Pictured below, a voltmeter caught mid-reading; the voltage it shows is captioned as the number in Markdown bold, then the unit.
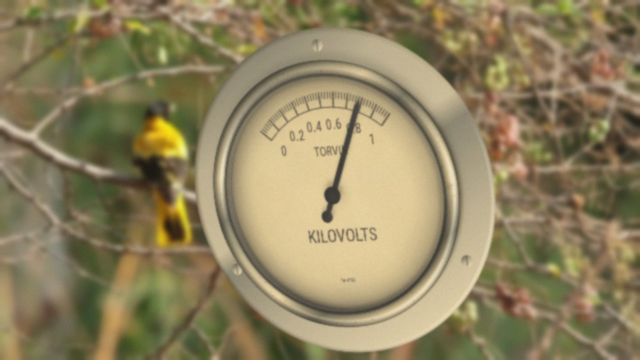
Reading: **0.8** kV
